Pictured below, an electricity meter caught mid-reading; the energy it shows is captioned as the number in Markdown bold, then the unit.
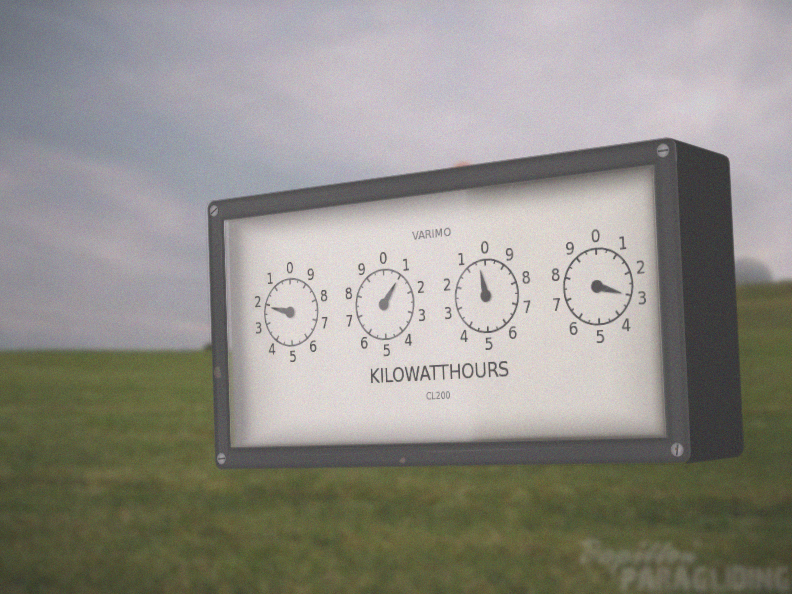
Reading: **2103** kWh
